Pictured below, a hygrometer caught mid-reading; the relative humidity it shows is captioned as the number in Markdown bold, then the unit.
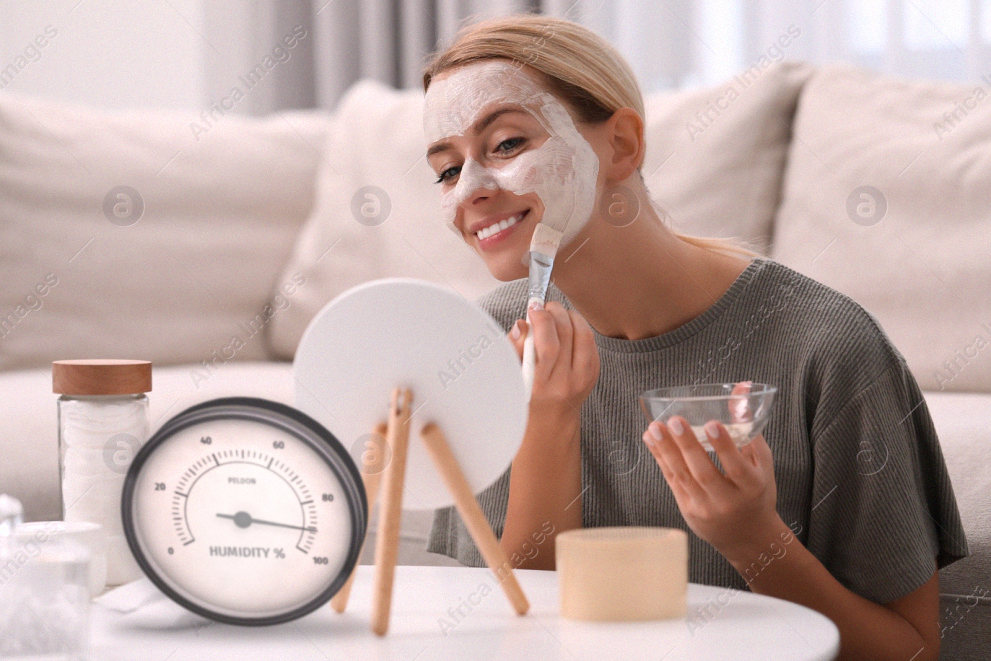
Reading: **90** %
